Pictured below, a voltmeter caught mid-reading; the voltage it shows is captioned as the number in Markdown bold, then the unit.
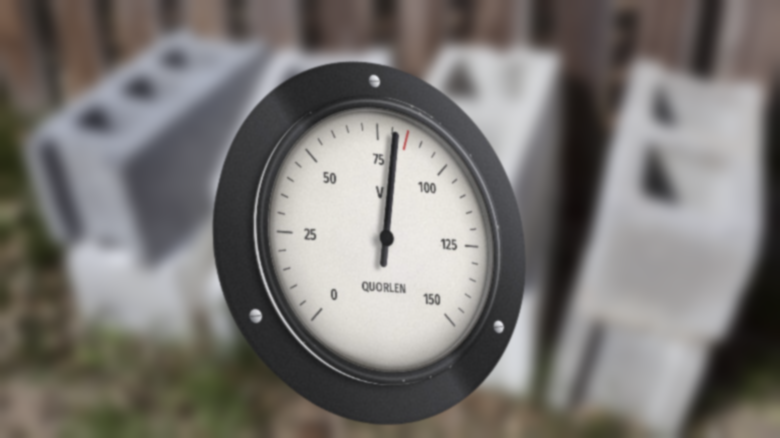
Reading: **80** V
